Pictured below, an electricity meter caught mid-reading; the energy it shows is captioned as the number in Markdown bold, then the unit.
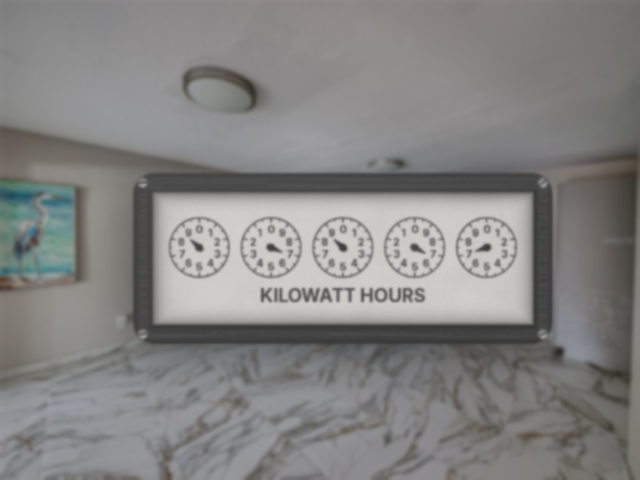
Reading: **86867** kWh
